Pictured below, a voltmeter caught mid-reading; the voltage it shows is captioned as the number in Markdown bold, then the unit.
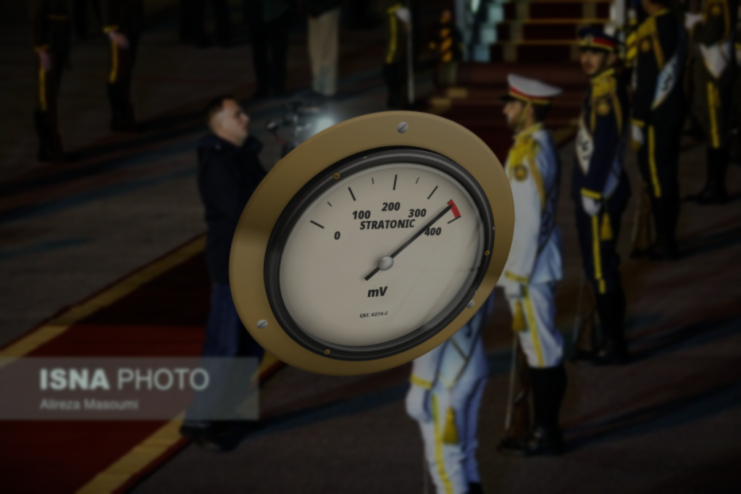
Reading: **350** mV
